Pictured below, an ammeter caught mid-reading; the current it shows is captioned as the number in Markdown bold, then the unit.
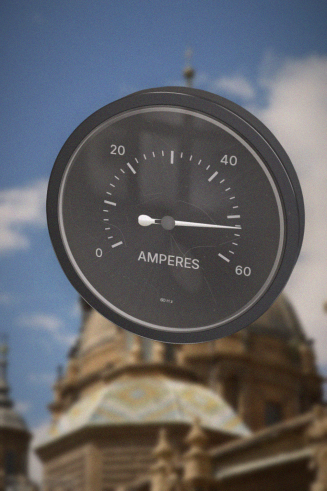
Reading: **52** A
